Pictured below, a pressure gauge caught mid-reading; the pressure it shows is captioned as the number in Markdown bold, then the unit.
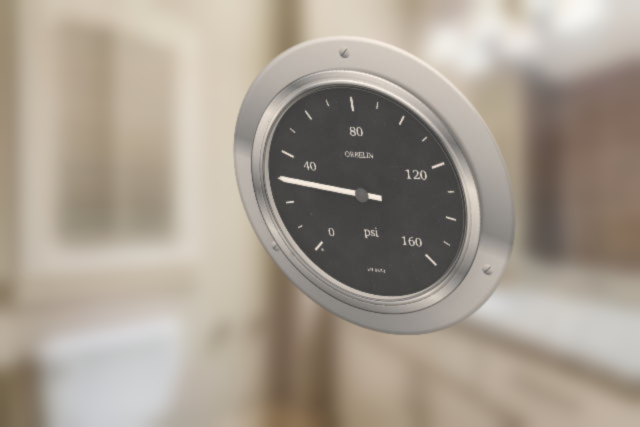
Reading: **30** psi
